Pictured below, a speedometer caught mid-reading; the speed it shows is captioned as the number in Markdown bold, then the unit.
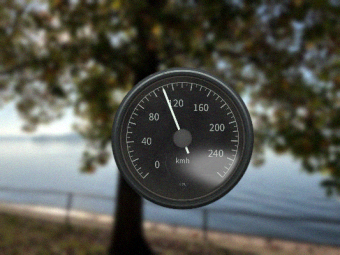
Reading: **110** km/h
